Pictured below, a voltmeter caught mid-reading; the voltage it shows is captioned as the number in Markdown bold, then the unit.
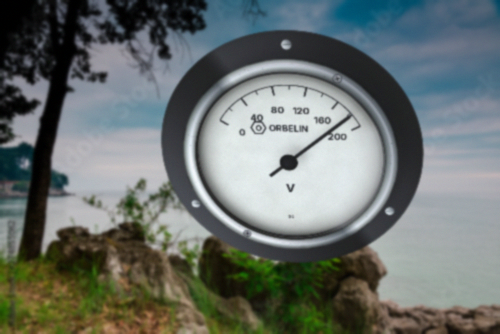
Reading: **180** V
